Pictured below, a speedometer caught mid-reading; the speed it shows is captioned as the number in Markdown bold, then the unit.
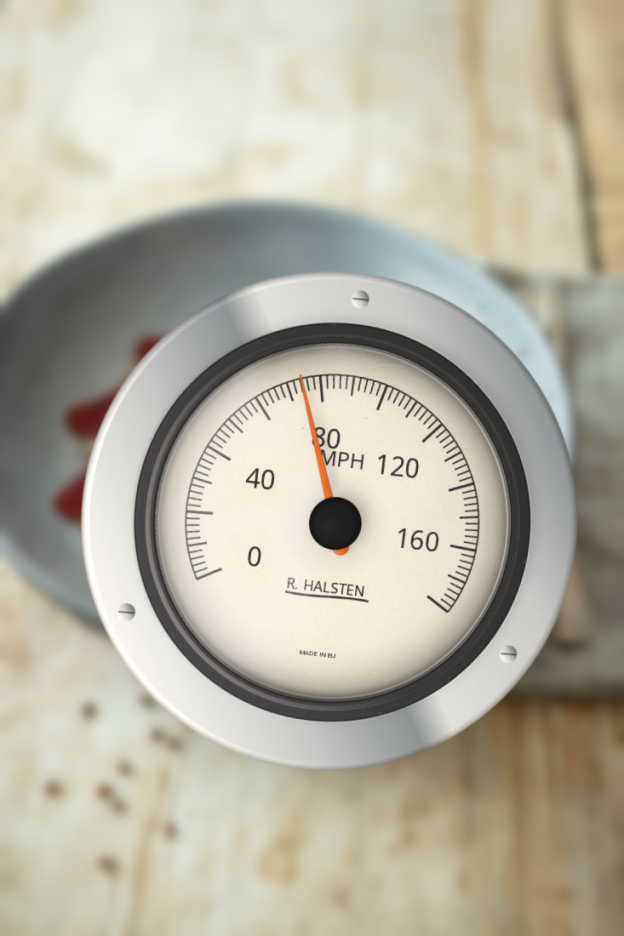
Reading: **74** mph
